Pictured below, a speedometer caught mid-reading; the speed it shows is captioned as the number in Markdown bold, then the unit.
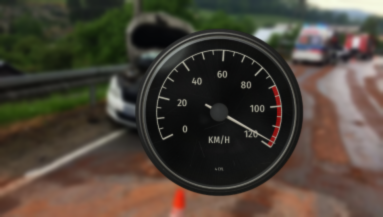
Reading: **117.5** km/h
